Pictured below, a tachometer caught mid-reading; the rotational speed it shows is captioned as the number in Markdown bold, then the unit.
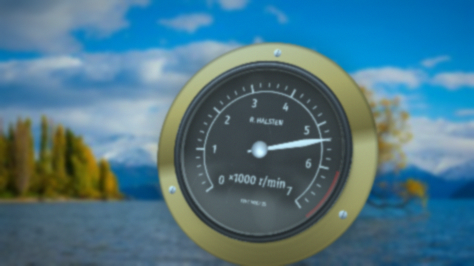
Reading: **5400** rpm
